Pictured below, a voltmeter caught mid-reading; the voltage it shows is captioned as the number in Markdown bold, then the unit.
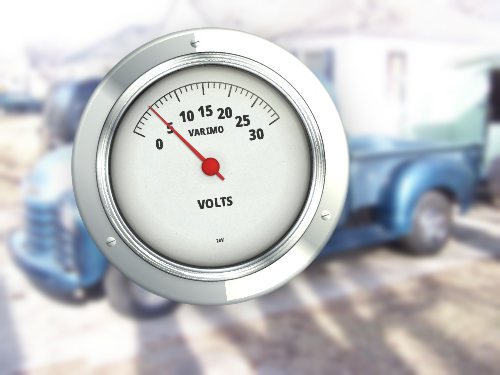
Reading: **5** V
